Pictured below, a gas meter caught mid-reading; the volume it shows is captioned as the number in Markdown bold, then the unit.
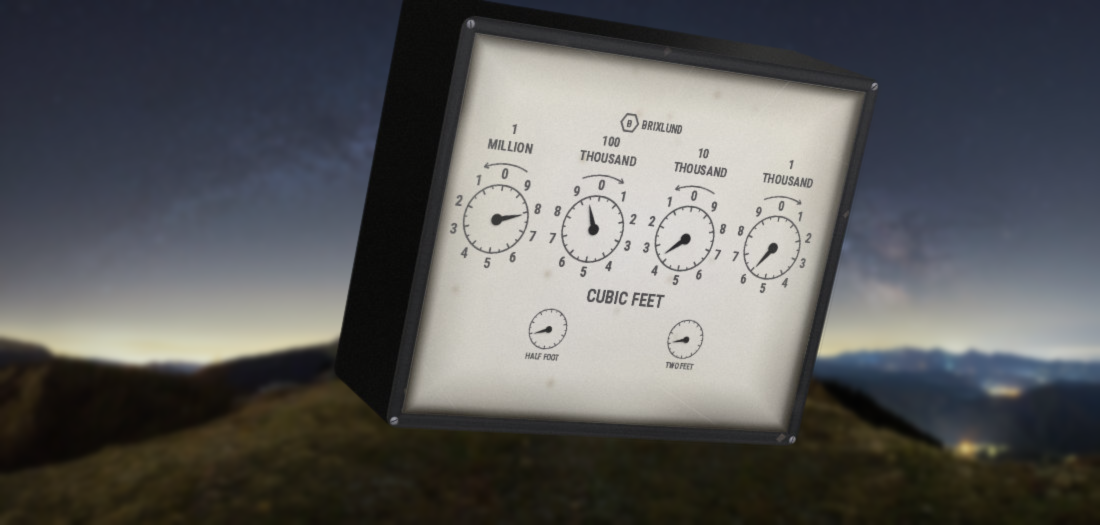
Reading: **793600** ft³
